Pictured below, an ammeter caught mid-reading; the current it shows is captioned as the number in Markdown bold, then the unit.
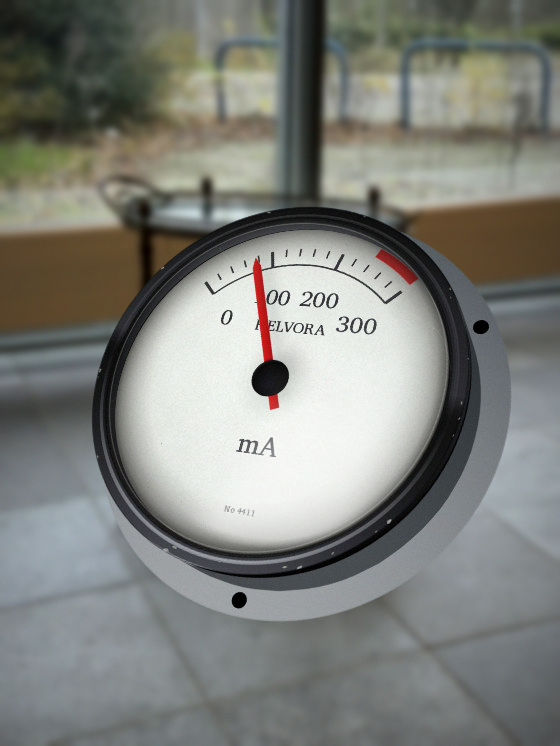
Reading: **80** mA
